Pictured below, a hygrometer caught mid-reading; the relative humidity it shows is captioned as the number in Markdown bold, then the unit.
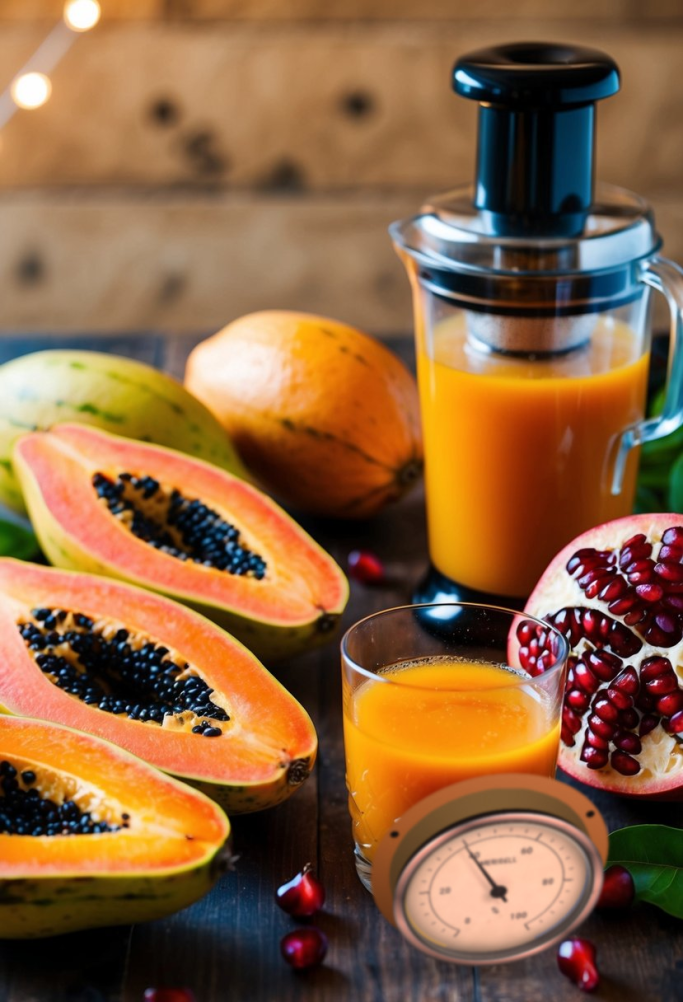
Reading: **40** %
